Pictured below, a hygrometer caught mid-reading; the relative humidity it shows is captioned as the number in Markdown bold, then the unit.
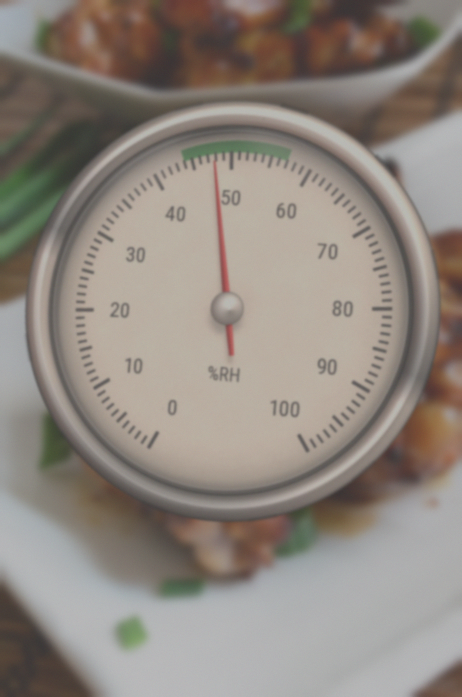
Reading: **48** %
